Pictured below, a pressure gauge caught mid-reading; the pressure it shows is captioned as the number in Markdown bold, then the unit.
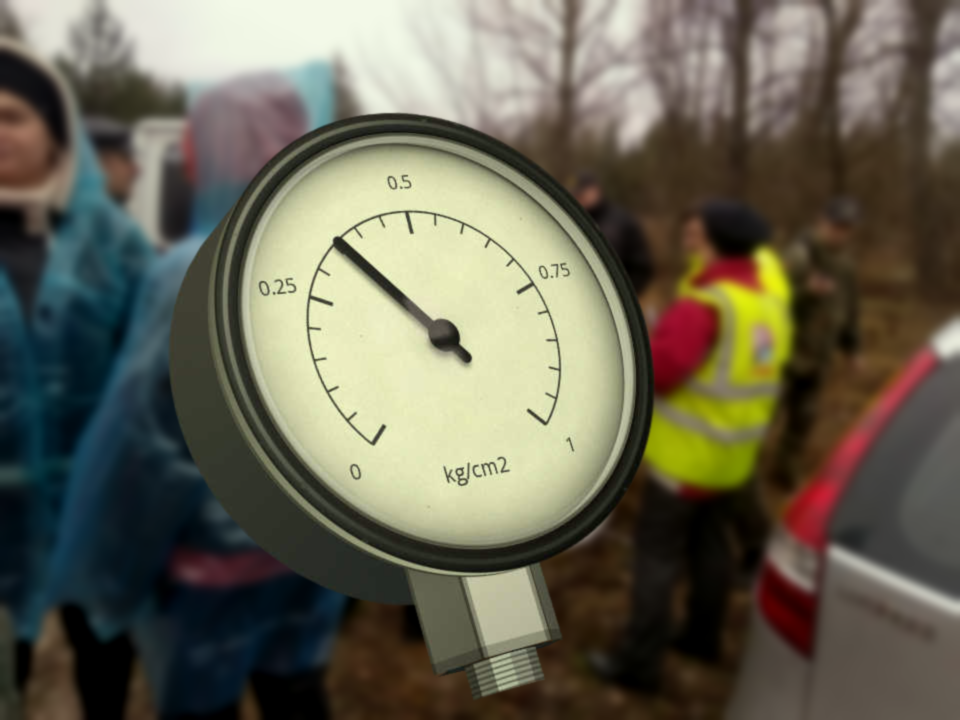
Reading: **0.35** kg/cm²
